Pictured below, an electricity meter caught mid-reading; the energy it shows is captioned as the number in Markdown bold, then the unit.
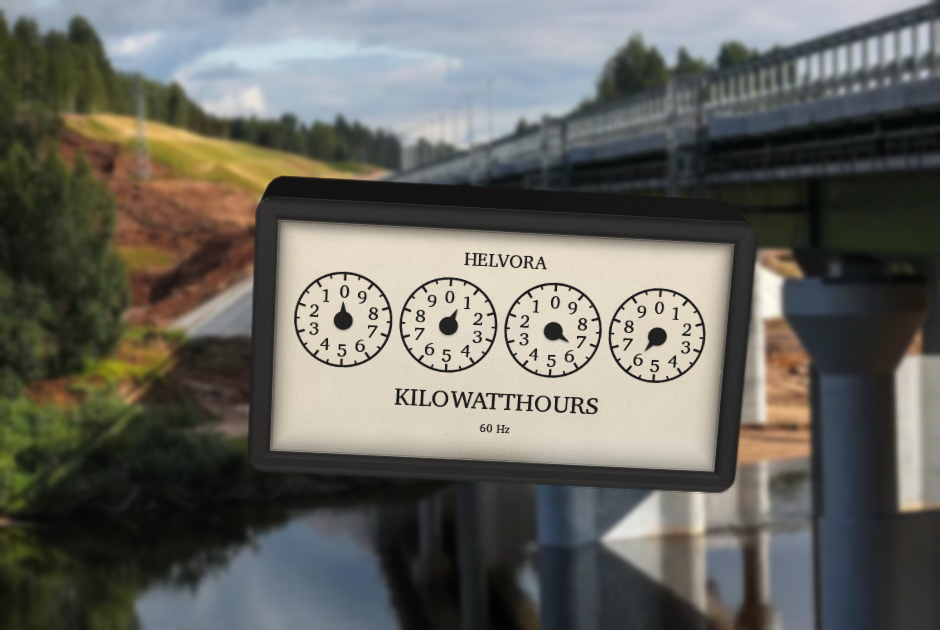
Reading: **66** kWh
